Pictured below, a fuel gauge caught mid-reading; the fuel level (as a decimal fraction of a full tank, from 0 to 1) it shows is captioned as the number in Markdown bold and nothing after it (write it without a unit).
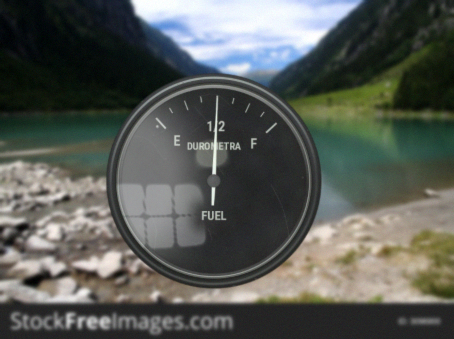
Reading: **0.5**
